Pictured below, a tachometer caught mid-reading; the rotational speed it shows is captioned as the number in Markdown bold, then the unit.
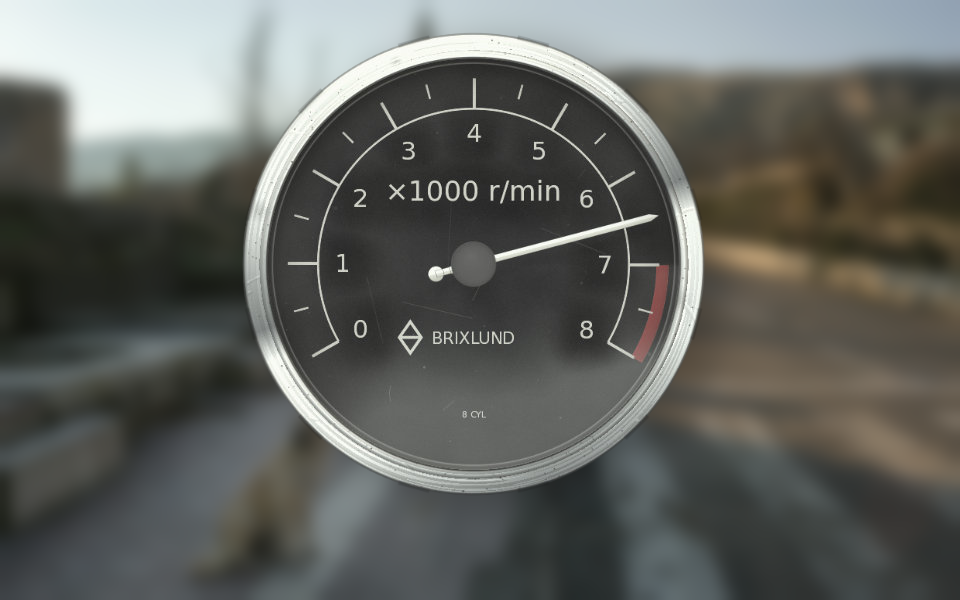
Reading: **6500** rpm
